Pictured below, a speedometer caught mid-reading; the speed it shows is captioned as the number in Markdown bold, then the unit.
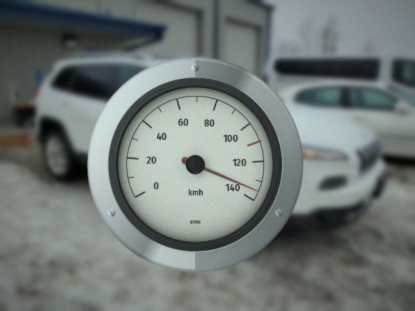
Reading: **135** km/h
